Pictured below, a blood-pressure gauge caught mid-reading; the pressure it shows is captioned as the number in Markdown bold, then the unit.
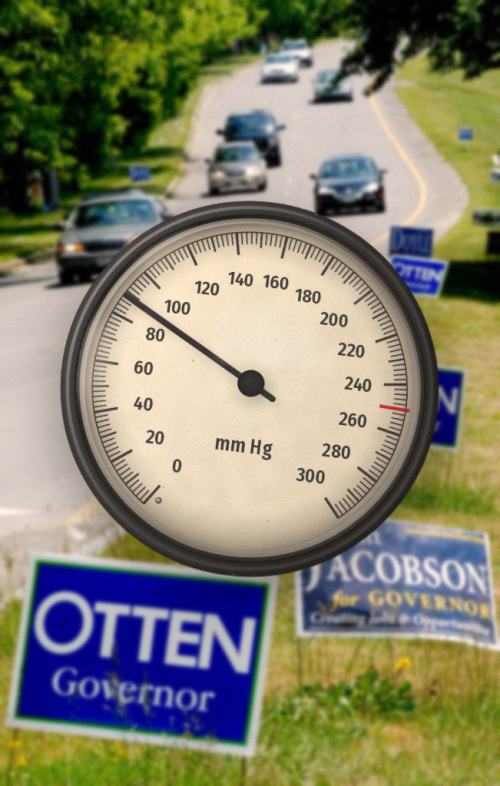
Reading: **88** mmHg
